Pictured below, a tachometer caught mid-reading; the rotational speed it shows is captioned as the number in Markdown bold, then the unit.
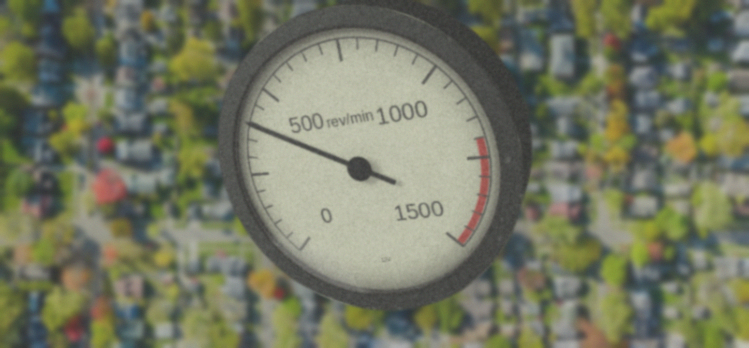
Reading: **400** rpm
